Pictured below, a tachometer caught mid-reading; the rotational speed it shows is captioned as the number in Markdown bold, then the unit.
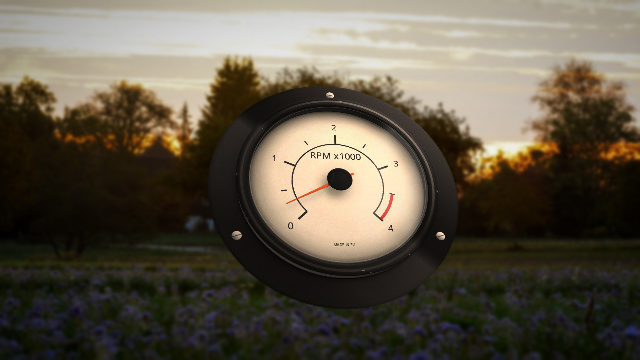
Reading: **250** rpm
